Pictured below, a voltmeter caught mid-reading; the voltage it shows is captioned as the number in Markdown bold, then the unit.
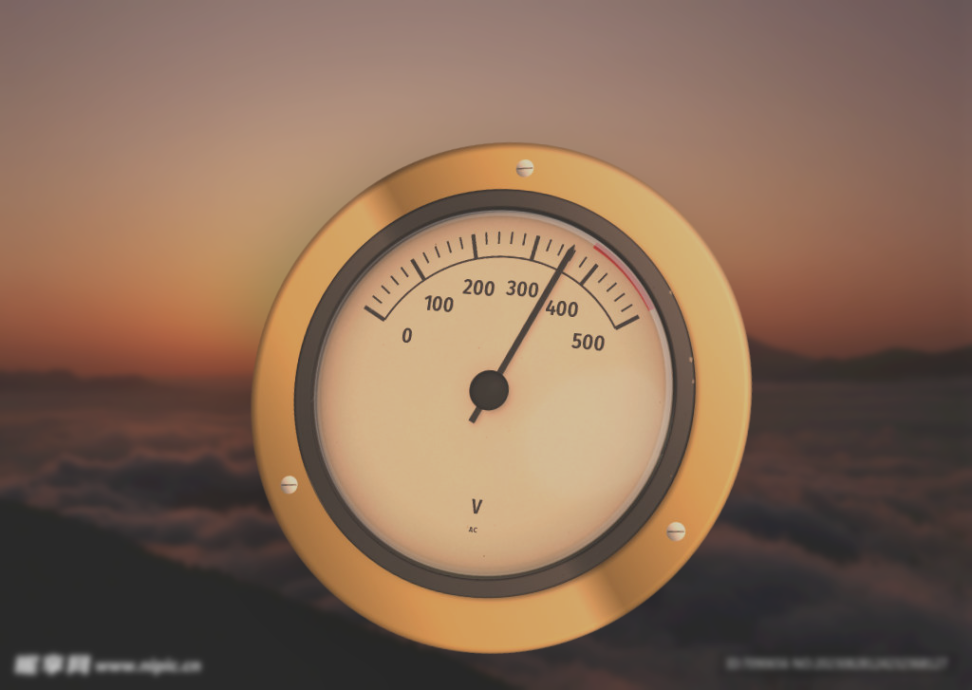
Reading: **360** V
